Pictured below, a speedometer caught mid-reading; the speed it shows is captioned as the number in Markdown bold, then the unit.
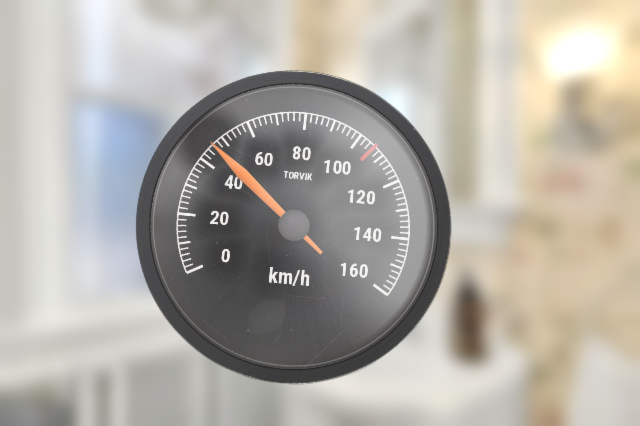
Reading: **46** km/h
